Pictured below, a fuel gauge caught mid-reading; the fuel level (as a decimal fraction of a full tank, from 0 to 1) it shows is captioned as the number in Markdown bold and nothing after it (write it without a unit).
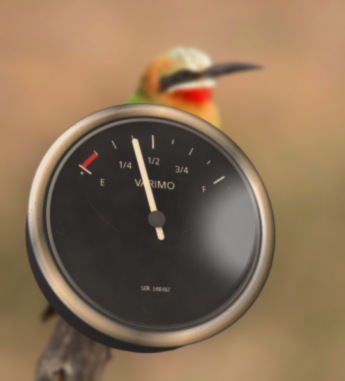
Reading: **0.375**
